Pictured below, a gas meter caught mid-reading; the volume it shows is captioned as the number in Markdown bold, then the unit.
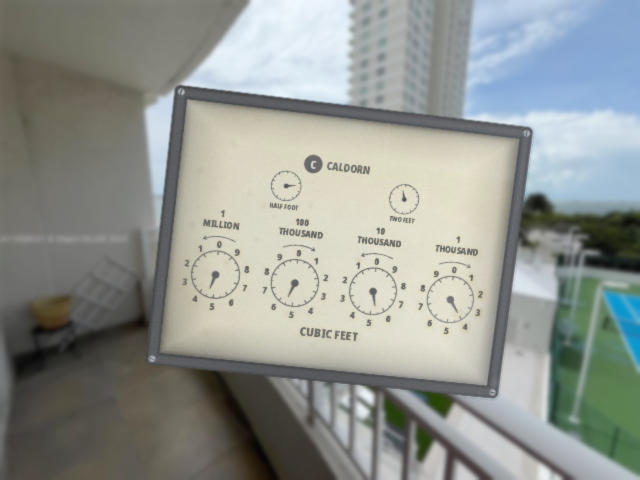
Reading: **455400** ft³
